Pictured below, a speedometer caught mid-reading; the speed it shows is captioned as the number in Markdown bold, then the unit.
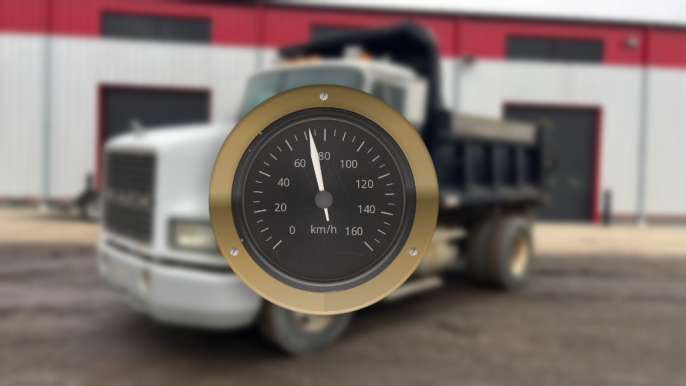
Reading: **72.5** km/h
